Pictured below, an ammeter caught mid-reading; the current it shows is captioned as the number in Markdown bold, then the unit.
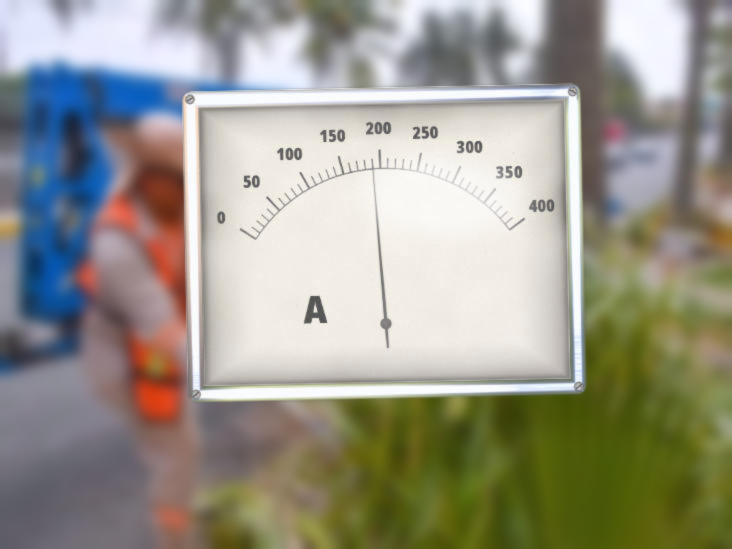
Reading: **190** A
